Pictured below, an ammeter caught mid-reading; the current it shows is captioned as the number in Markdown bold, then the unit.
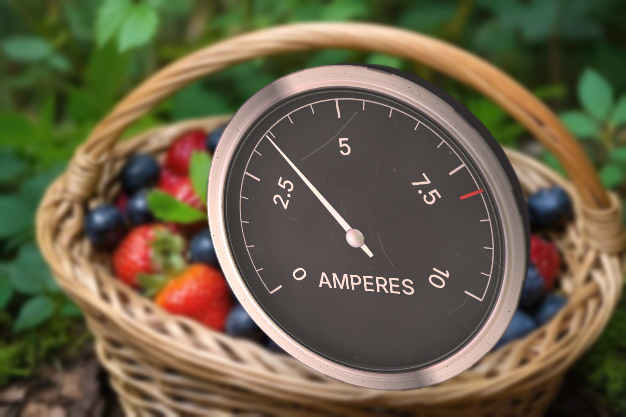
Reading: **3.5** A
